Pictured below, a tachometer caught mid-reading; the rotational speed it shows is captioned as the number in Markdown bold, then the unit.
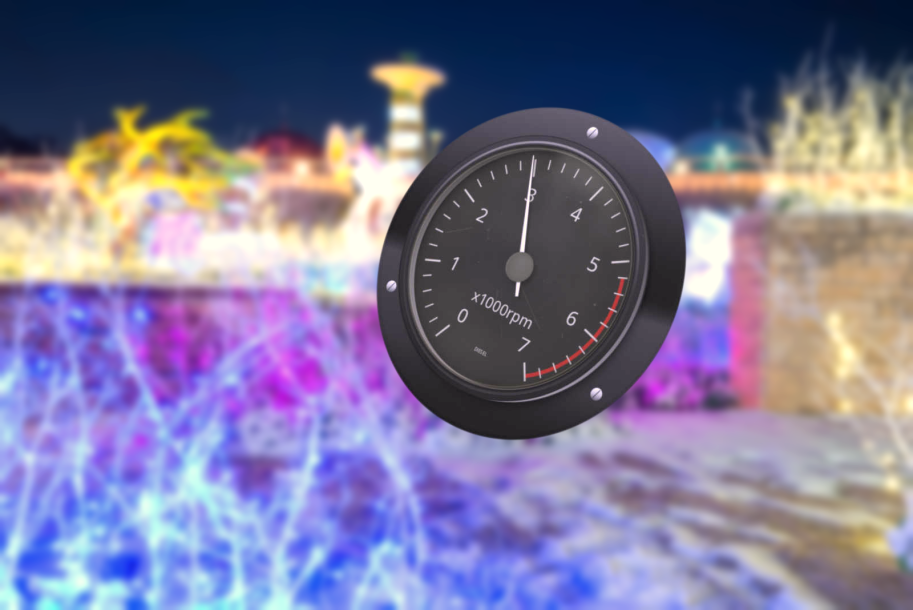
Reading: **3000** rpm
